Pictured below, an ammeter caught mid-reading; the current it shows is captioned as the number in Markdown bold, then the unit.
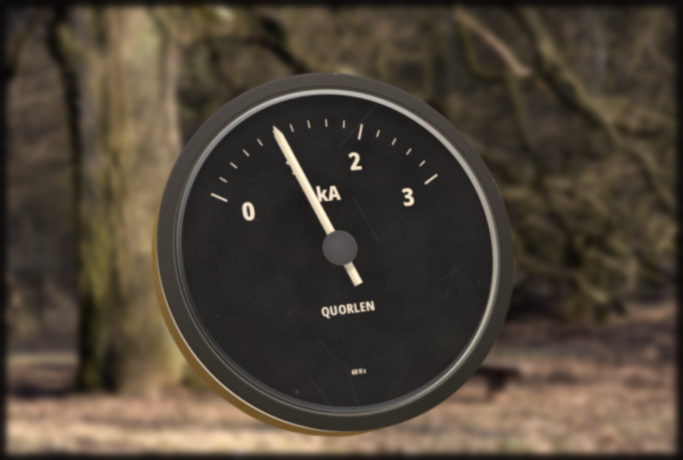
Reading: **1** kA
